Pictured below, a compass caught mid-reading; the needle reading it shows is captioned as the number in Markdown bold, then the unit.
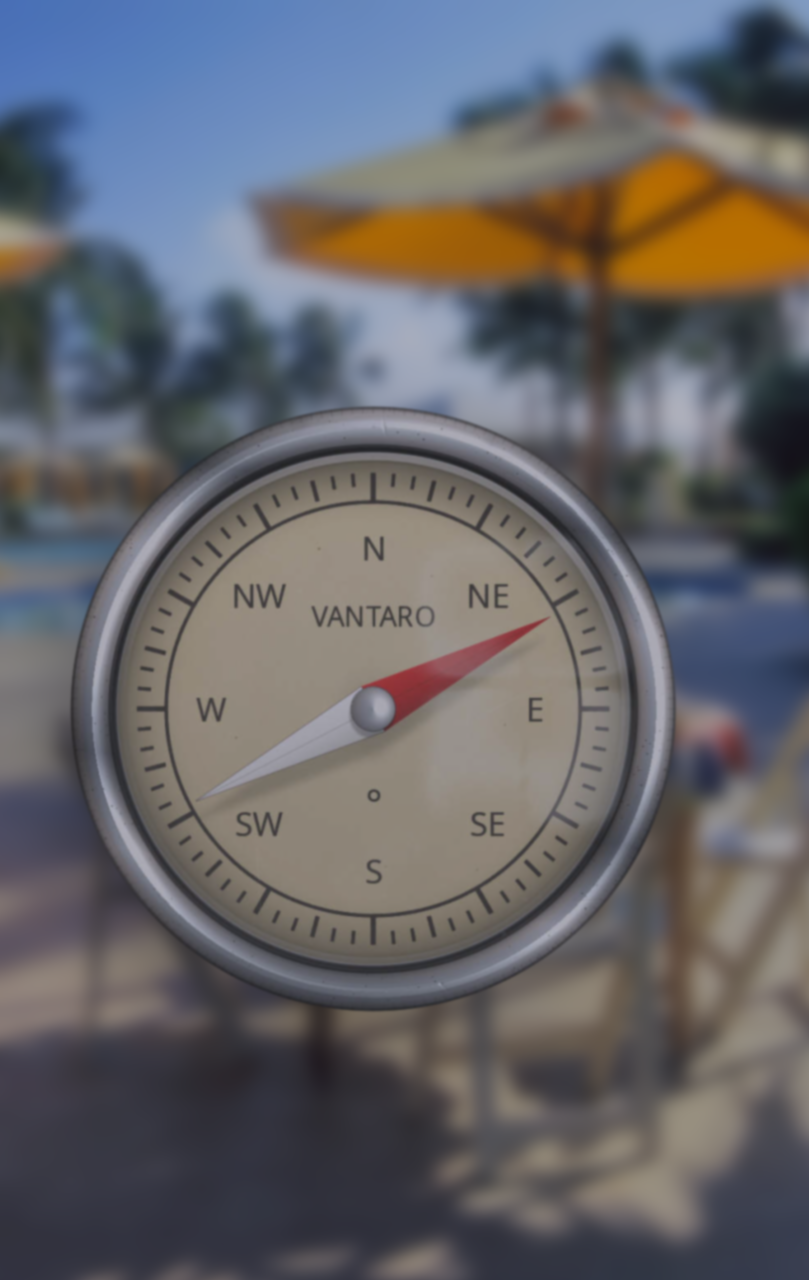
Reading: **62.5** °
